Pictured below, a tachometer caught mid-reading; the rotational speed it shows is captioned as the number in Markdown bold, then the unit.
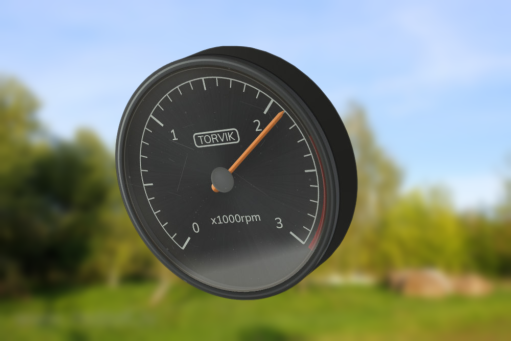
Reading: **2100** rpm
